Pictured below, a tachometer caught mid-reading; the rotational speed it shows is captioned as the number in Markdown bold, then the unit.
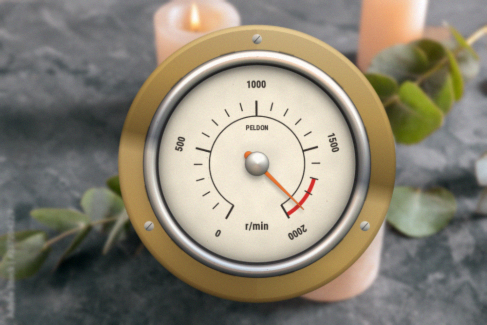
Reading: **1900** rpm
